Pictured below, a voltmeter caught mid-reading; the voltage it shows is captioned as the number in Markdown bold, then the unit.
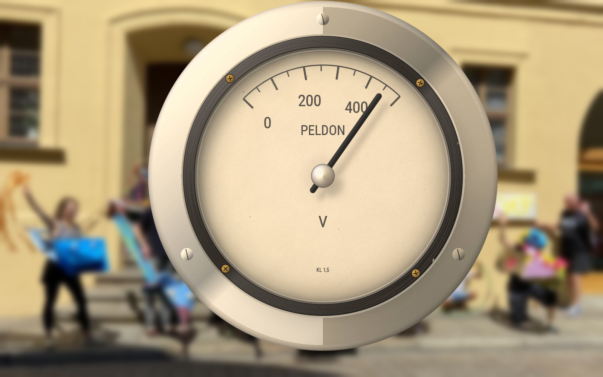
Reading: **450** V
